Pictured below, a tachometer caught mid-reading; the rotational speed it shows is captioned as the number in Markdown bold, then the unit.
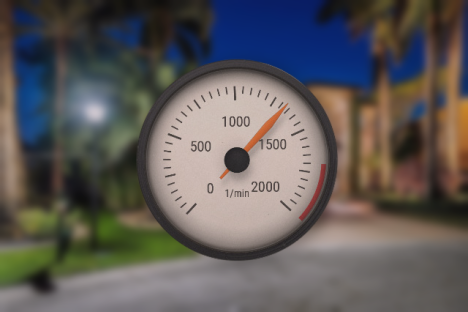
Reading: **1325** rpm
